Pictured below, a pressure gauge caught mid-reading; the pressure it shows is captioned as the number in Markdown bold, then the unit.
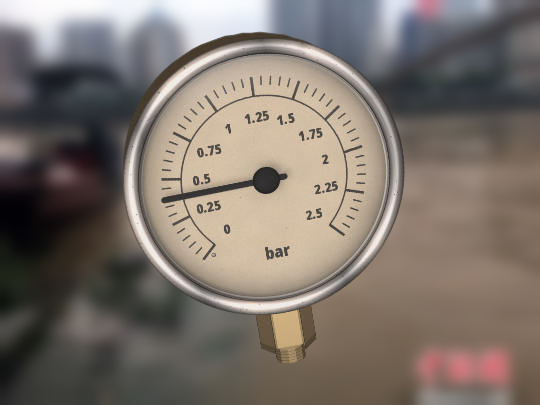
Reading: **0.4** bar
